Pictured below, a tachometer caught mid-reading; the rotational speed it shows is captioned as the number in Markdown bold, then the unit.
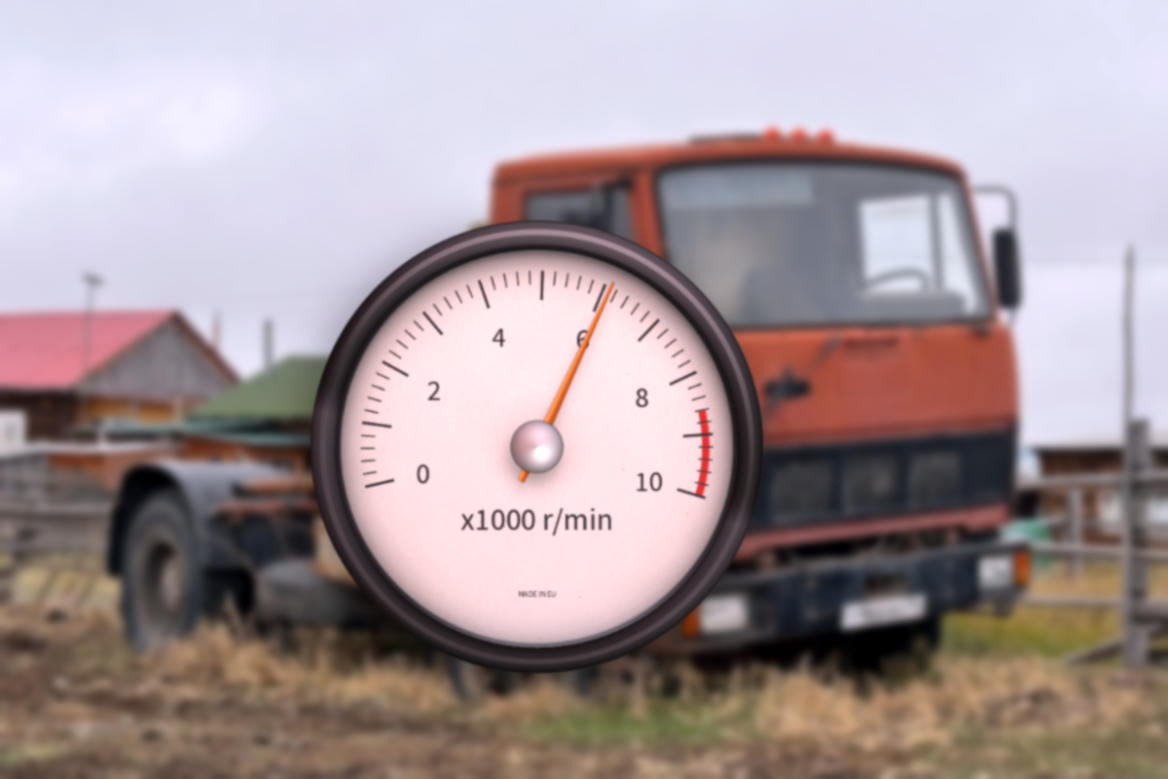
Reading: **6100** rpm
